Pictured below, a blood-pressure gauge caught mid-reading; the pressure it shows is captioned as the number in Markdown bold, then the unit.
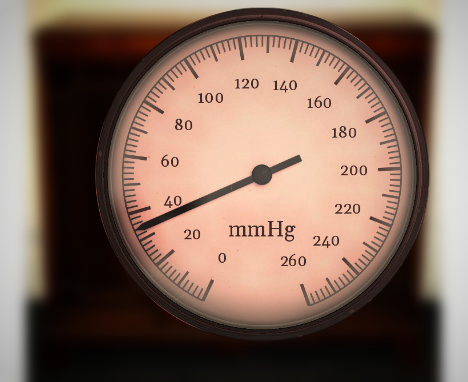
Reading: **34** mmHg
